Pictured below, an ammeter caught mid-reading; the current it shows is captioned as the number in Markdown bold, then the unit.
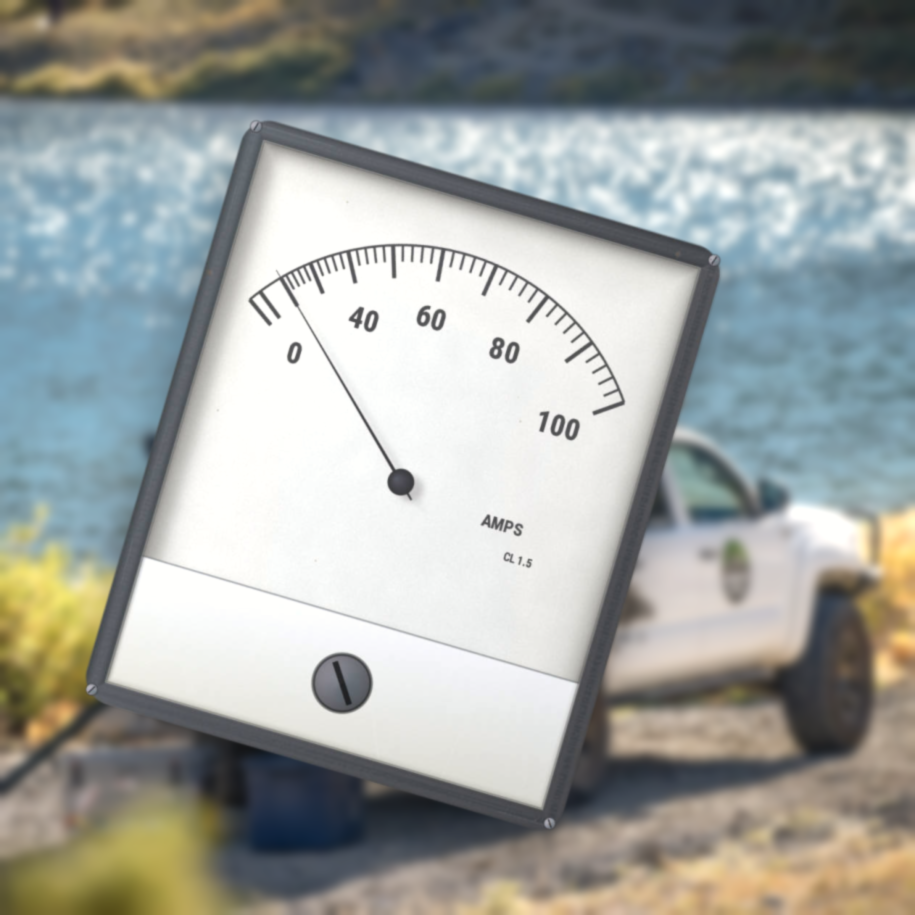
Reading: **20** A
